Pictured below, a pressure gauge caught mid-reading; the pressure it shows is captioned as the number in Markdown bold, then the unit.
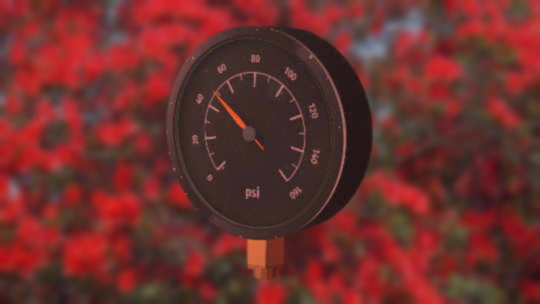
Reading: **50** psi
